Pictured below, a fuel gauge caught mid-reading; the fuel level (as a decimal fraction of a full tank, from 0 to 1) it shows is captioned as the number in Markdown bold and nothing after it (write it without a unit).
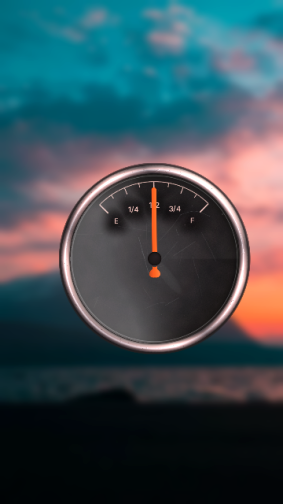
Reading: **0.5**
